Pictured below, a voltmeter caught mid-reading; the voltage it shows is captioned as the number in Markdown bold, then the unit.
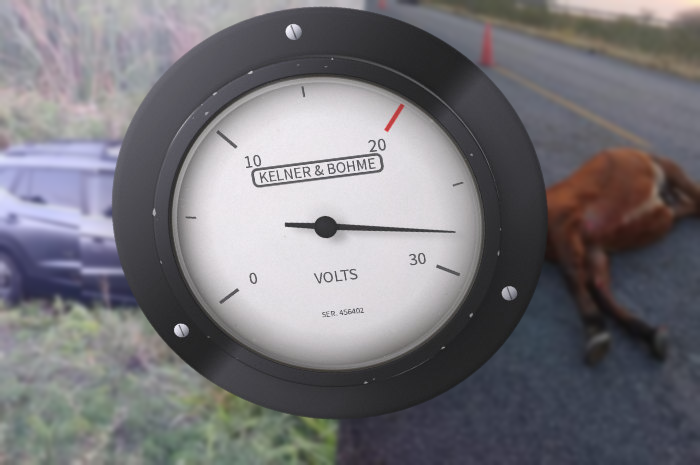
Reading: **27.5** V
